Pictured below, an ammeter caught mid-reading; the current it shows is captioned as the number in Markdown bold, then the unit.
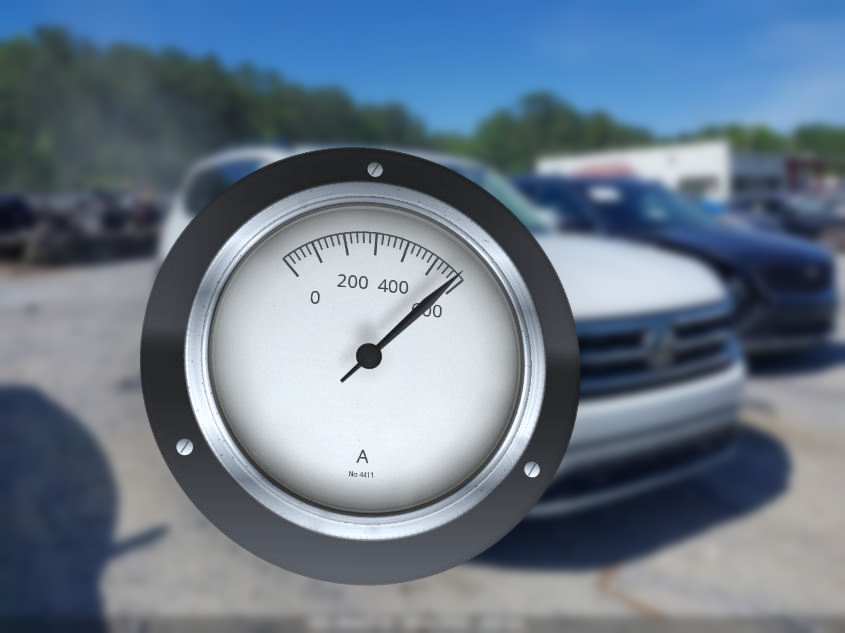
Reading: **580** A
